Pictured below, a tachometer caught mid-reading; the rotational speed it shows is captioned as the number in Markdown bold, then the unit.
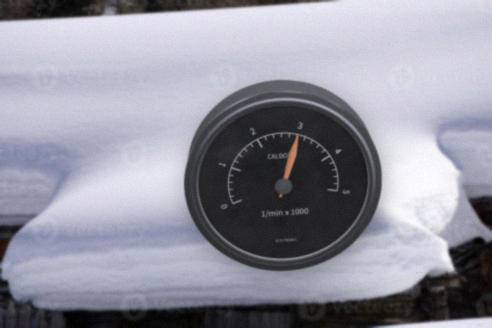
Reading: **3000** rpm
